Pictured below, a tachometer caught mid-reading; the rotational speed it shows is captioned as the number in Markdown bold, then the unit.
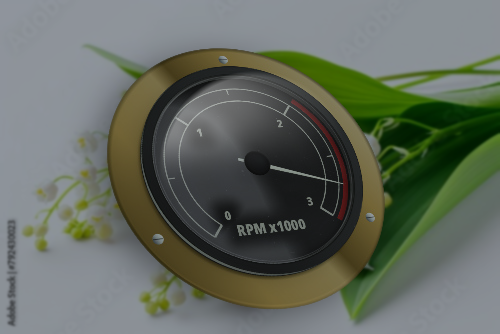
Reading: **2750** rpm
